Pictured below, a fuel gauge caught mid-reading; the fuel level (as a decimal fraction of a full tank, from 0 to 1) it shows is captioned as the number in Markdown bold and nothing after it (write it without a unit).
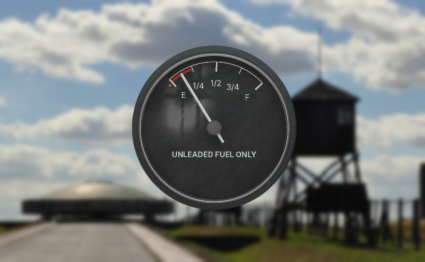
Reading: **0.125**
